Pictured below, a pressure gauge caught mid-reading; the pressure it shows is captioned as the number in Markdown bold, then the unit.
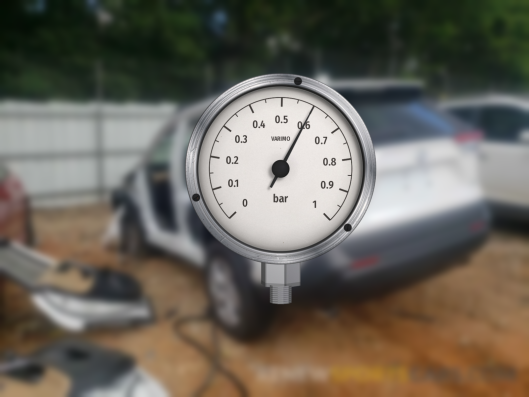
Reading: **0.6** bar
